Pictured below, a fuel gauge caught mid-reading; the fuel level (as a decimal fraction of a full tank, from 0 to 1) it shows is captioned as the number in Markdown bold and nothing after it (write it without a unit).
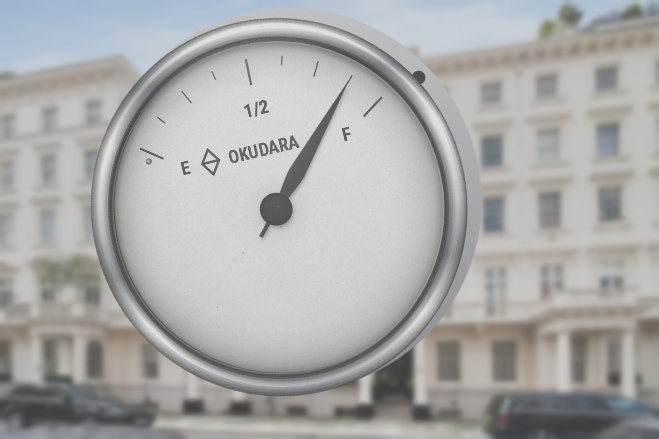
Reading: **0.875**
